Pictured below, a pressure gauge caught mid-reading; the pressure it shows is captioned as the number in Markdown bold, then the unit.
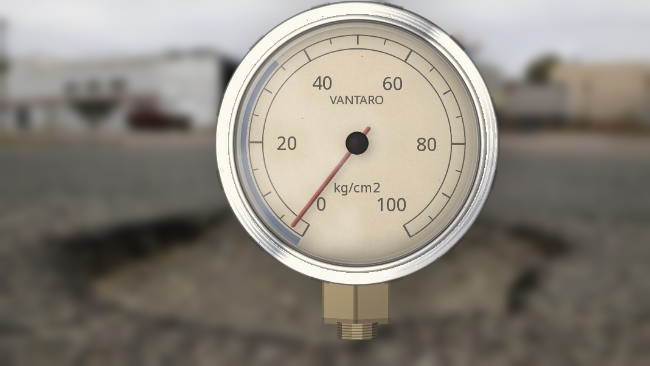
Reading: **2.5** kg/cm²
